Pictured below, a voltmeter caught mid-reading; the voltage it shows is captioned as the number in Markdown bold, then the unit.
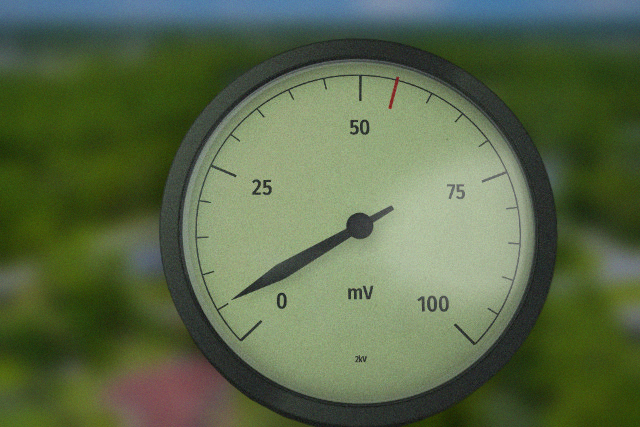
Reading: **5** mV
